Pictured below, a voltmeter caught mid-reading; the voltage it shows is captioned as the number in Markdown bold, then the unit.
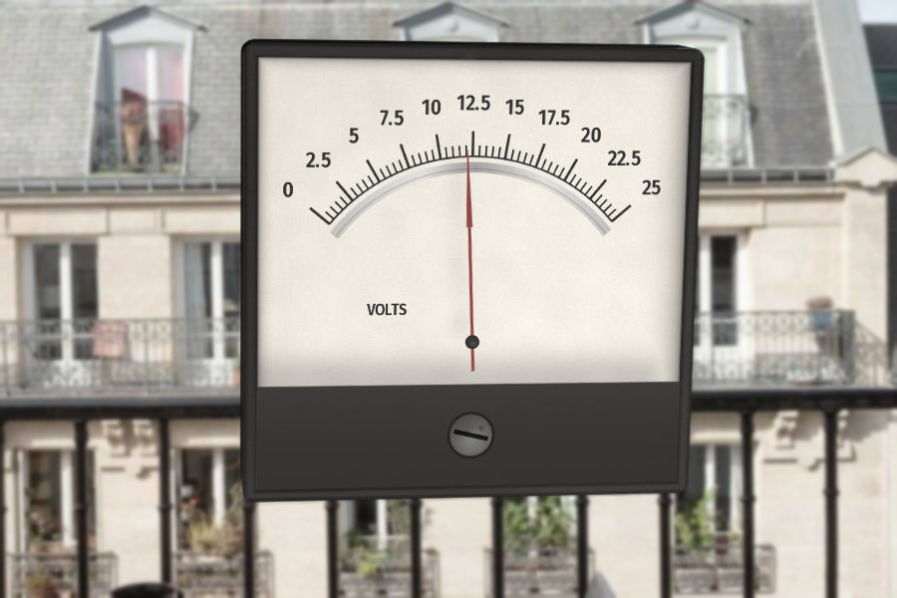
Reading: **12** V
